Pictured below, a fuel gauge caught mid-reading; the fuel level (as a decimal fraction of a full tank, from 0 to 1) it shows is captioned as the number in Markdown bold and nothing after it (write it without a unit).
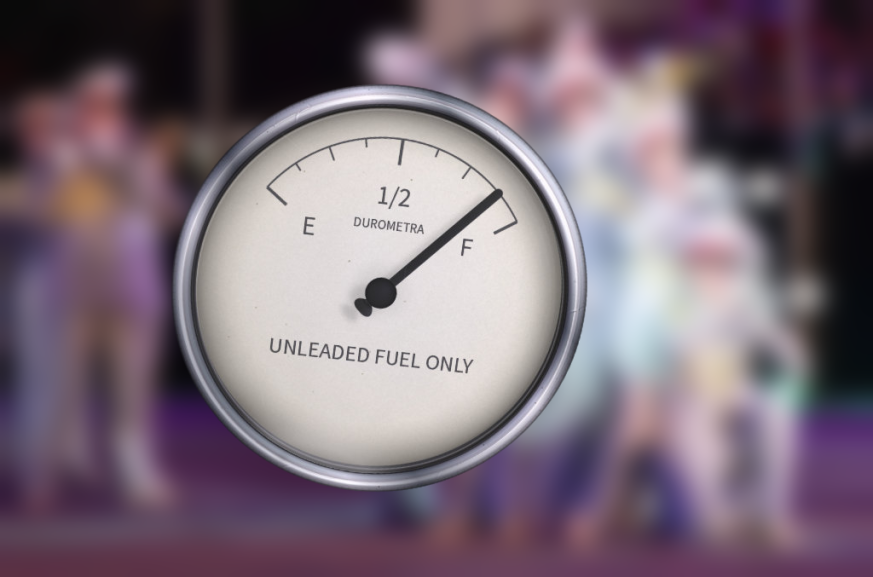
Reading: **0.875**
